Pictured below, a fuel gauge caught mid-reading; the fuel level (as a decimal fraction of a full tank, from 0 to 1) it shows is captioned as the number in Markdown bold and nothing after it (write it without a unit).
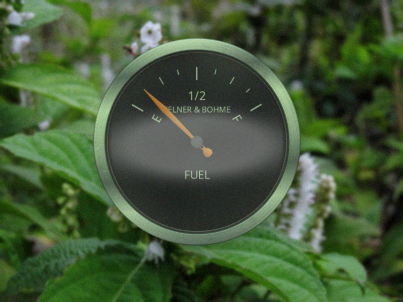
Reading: **0.125**
